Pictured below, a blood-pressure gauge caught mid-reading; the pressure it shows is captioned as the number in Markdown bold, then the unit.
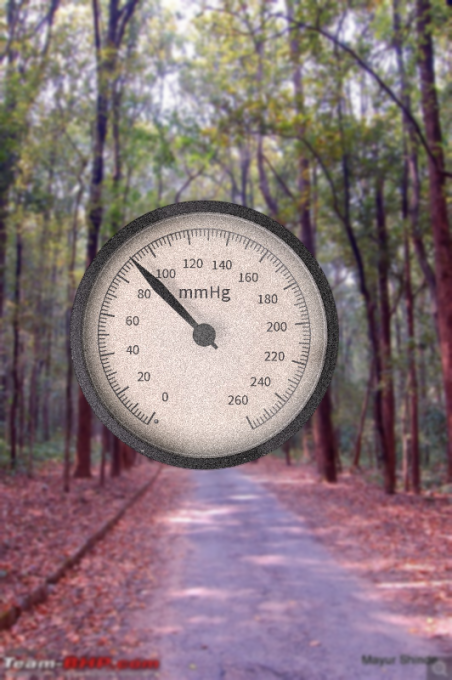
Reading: **90** mmHg
